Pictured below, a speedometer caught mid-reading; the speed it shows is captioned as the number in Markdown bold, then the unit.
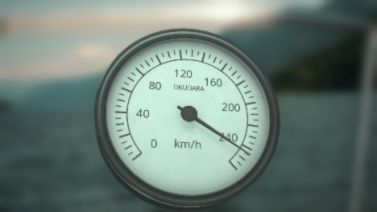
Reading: **245** km/h
